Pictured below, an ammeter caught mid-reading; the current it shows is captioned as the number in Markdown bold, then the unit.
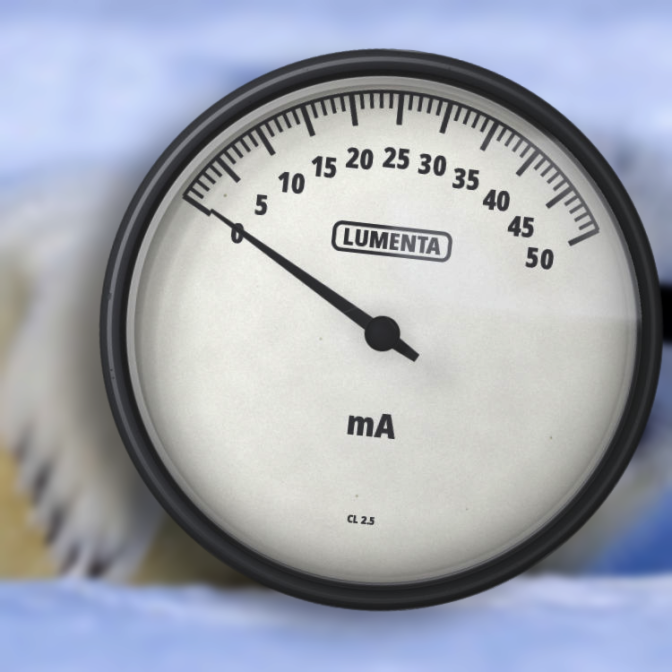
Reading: **0.5** mA
